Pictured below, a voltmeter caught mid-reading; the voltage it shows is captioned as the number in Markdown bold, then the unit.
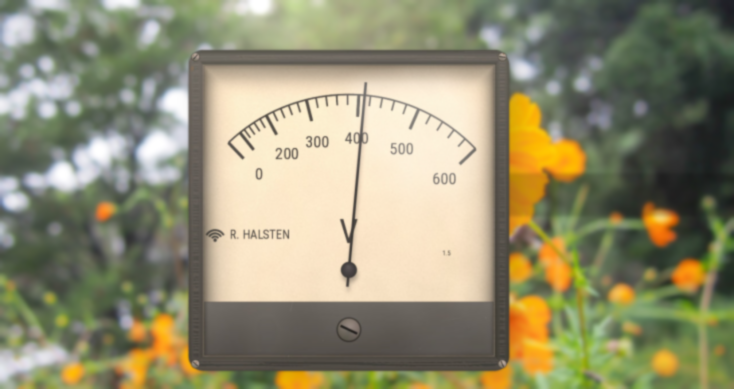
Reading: **410** V
